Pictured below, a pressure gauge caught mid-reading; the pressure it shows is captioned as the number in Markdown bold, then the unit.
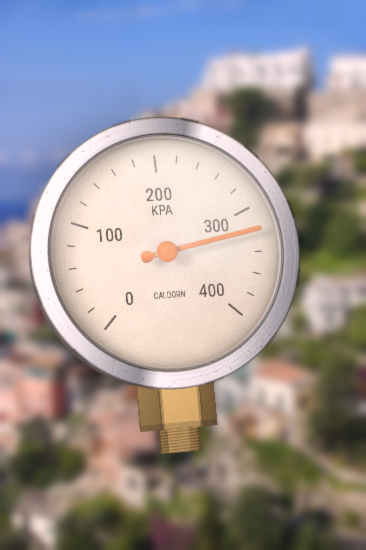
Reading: **320** kPa
